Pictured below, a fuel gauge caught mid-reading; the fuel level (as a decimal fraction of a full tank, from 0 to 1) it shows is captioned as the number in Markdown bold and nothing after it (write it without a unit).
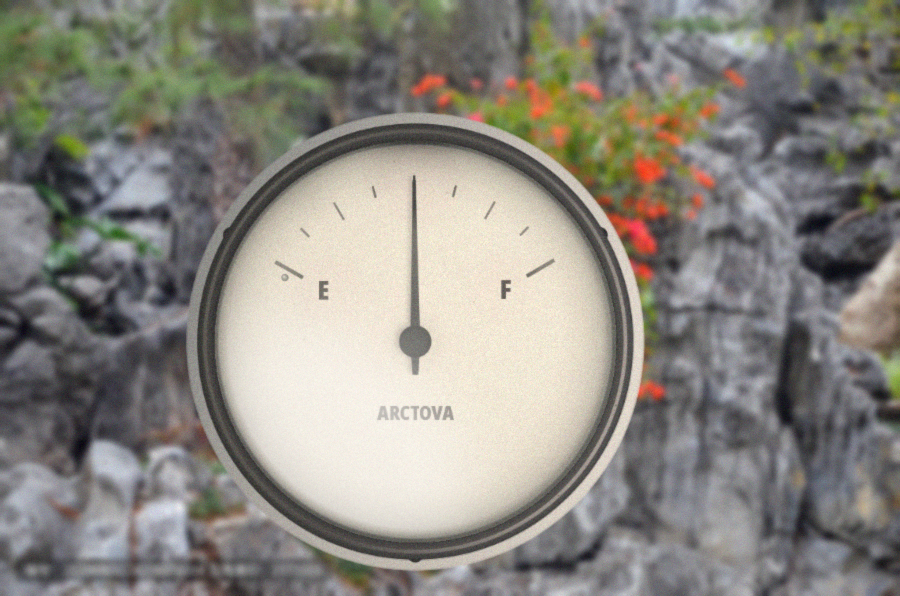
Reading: **0.5**
